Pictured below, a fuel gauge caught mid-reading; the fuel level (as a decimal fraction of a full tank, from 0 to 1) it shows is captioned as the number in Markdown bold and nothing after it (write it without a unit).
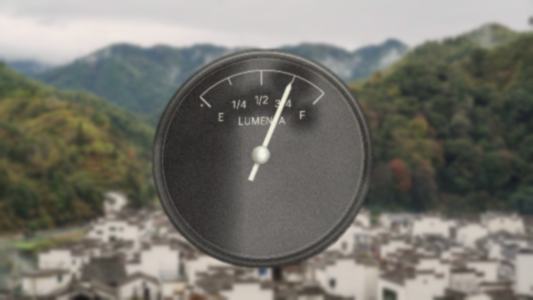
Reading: **0.75**
